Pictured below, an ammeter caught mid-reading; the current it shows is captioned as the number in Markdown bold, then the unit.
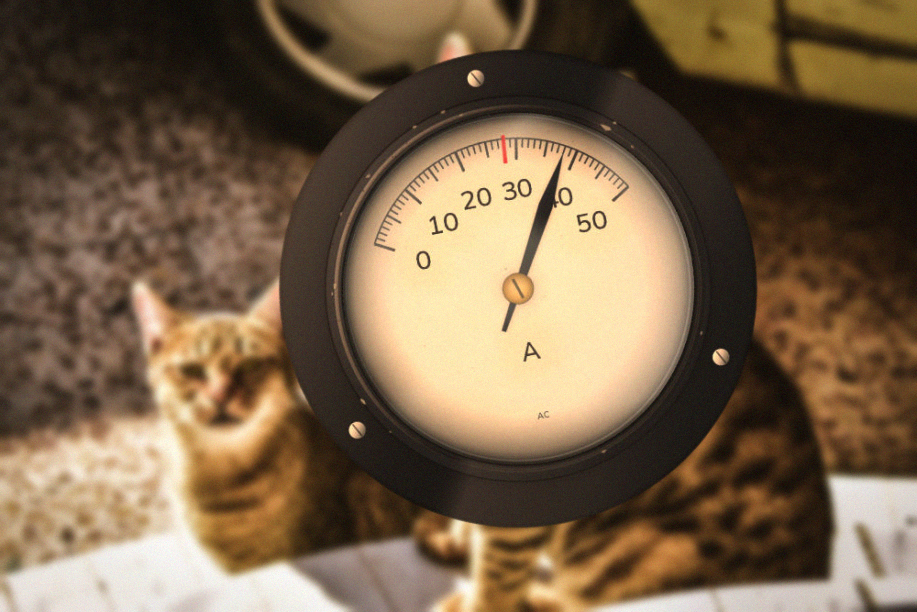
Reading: **38** A
